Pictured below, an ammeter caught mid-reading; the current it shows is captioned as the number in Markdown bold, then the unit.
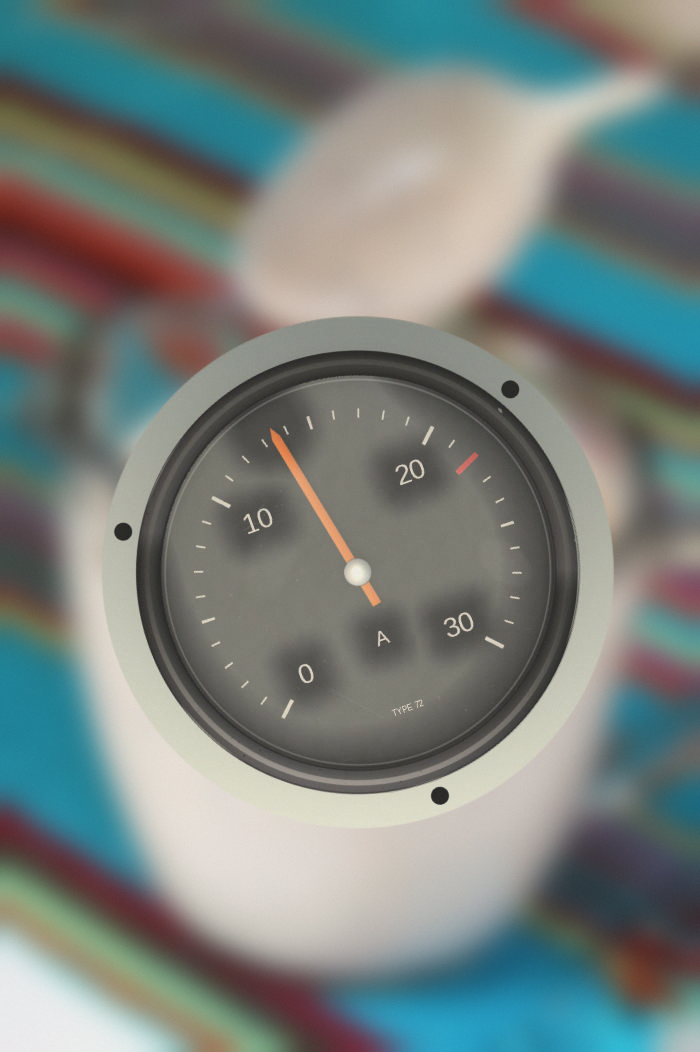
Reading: **13.5** A
